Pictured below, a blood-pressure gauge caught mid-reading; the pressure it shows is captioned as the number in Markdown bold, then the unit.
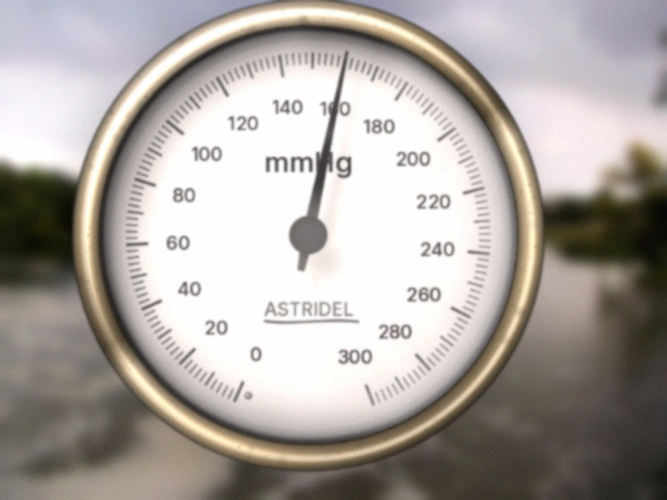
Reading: **160** mmHg
